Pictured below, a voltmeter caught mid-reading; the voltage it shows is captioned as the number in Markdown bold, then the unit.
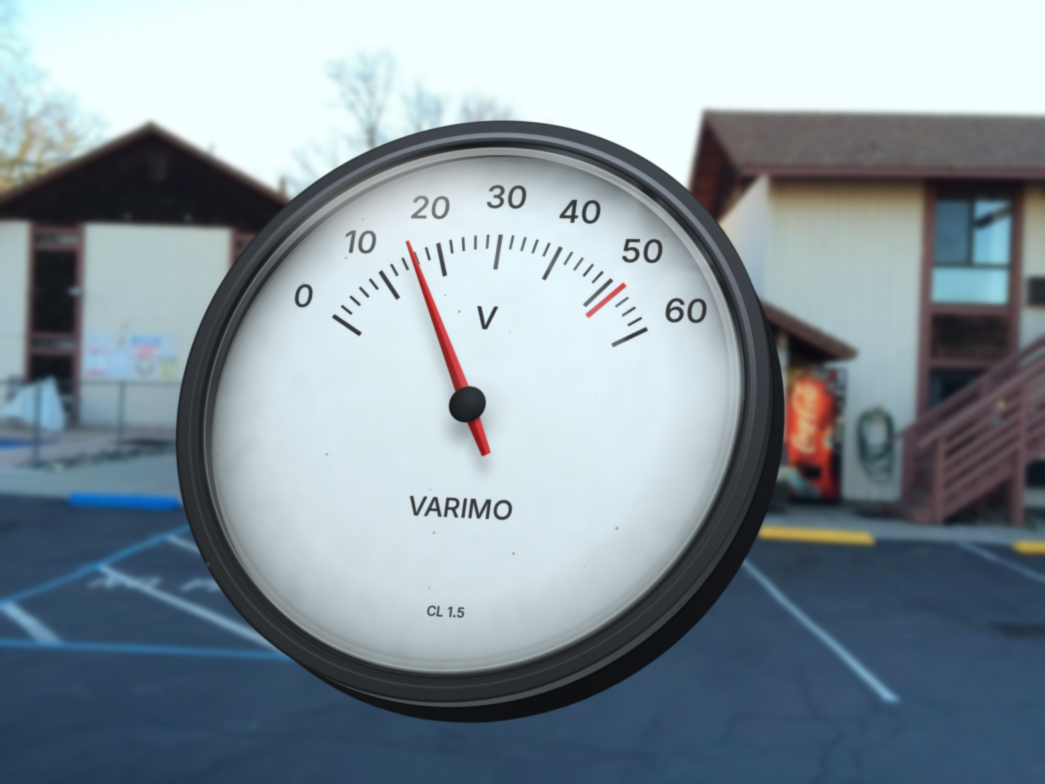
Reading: **16** V
